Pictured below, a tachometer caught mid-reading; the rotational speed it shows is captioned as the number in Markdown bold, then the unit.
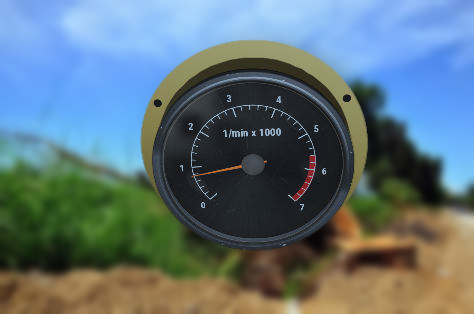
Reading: **800** rpm
